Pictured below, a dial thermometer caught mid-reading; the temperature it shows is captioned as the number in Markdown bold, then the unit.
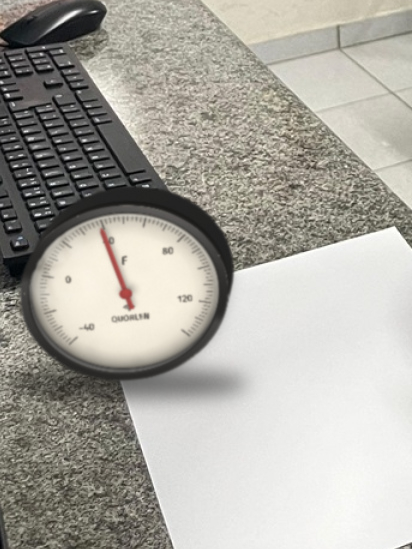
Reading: **40** °F
